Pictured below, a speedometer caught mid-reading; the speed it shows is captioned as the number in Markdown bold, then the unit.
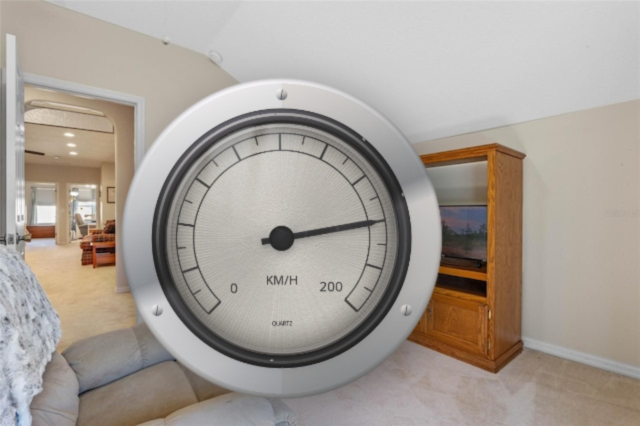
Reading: **160** km/h
